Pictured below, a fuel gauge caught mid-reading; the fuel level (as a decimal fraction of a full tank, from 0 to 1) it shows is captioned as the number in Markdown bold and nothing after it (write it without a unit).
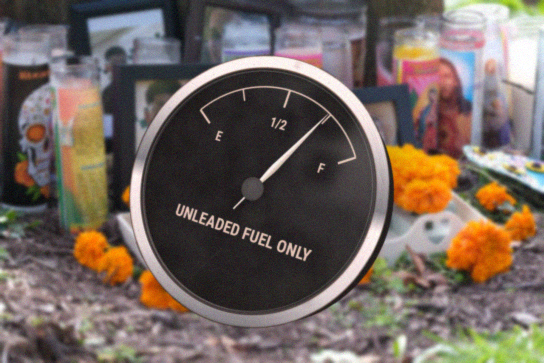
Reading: **0.75**
